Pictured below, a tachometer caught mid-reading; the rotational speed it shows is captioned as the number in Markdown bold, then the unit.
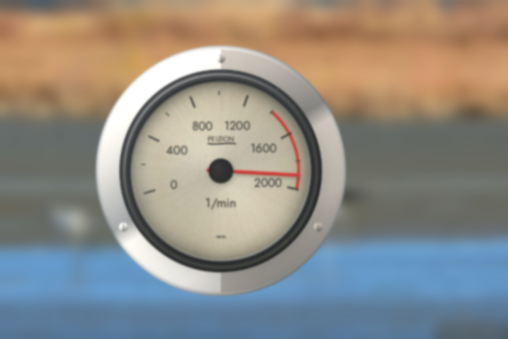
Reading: **1900** rpm
